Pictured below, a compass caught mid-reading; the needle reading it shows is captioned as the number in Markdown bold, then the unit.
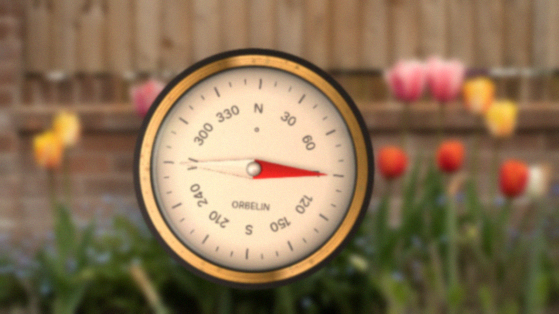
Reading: **90** °
